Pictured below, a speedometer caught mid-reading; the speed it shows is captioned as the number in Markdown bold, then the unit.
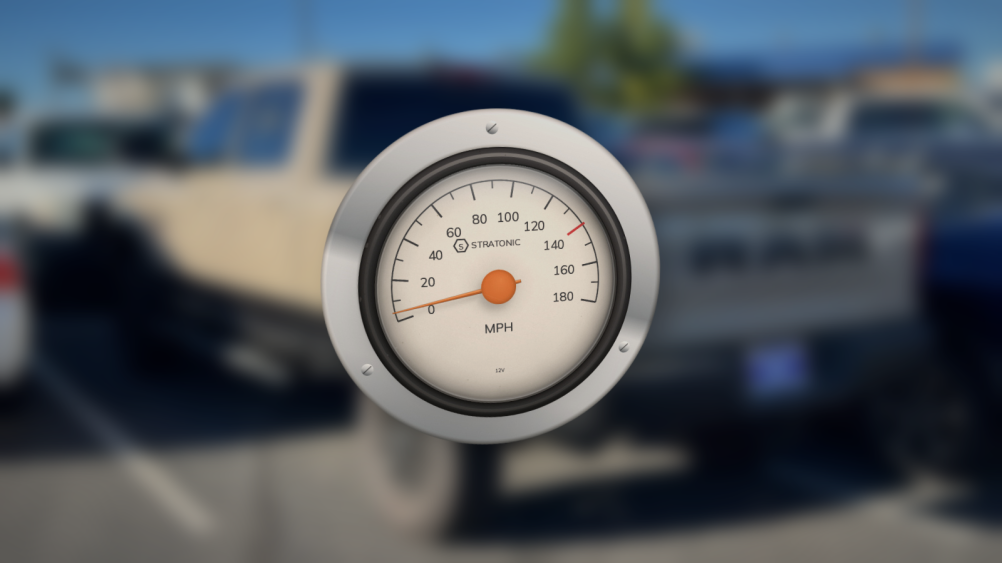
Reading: **5** mph
